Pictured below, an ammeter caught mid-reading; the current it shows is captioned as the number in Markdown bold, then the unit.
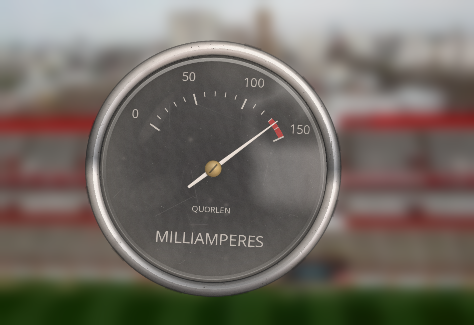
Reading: **135** mA
